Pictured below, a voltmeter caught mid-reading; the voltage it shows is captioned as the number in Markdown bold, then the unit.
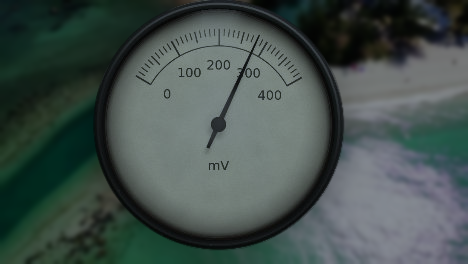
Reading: **280** mV
